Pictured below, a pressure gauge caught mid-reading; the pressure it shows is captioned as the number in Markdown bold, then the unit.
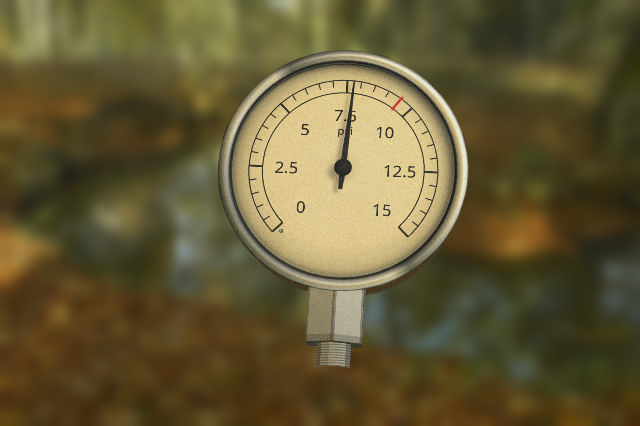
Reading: **7.75** psi
